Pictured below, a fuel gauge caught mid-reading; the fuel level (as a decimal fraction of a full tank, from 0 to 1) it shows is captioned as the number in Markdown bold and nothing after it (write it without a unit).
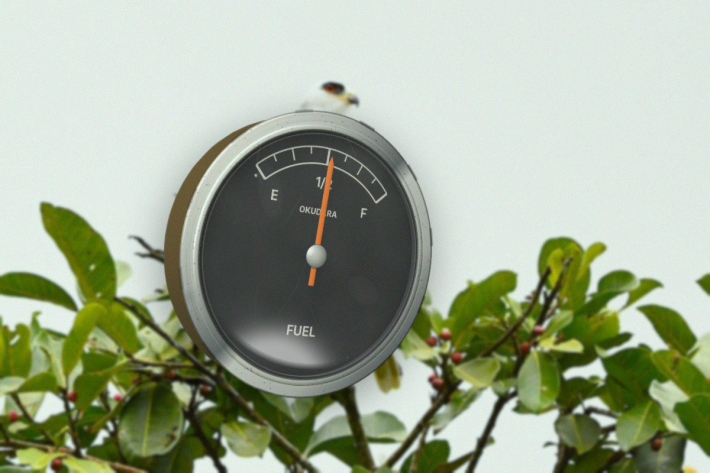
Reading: **0.5**
